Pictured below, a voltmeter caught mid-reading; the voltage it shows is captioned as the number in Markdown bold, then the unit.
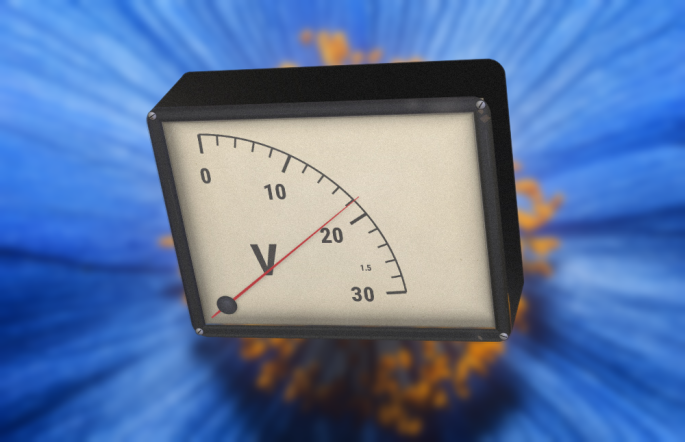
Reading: **18** V
